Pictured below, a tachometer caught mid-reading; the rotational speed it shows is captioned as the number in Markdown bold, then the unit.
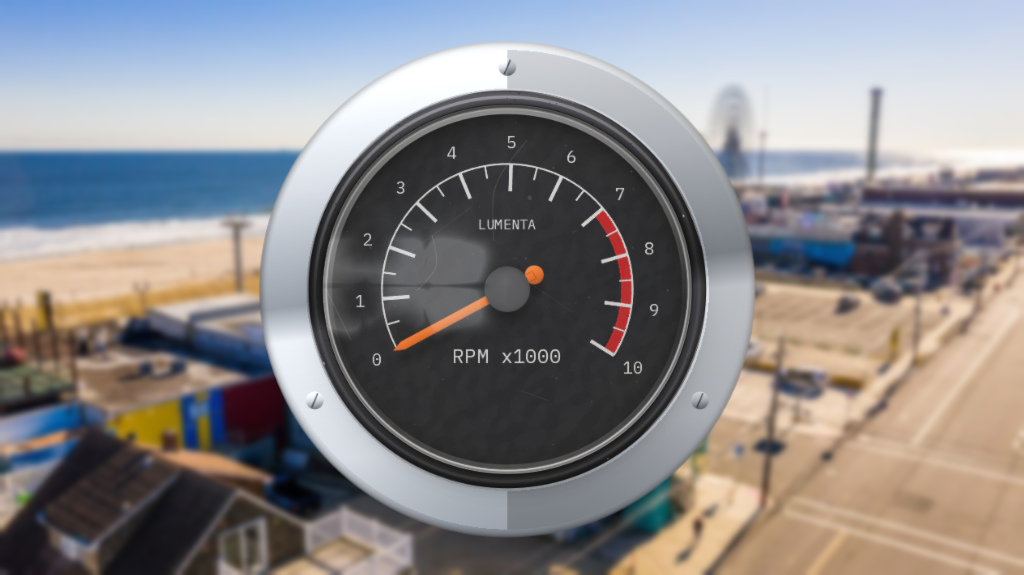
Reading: **0** rpm
